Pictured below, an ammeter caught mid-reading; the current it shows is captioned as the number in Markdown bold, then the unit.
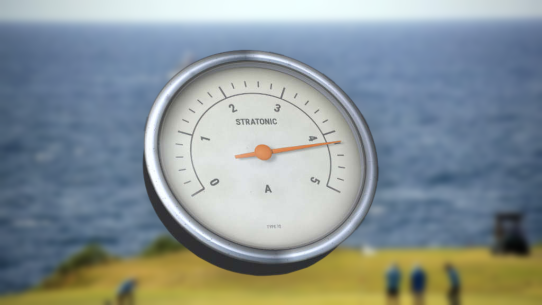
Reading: **4.2** A
